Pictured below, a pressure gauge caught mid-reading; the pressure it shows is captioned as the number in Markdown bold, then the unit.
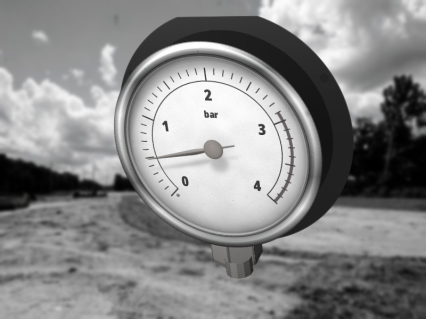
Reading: **0.5** bar
